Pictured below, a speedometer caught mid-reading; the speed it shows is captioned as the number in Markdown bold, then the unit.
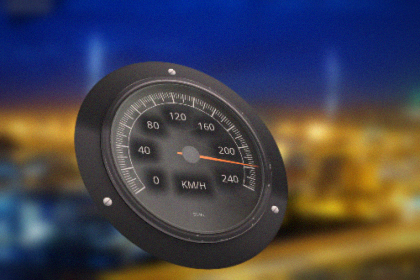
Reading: **220** km/h
